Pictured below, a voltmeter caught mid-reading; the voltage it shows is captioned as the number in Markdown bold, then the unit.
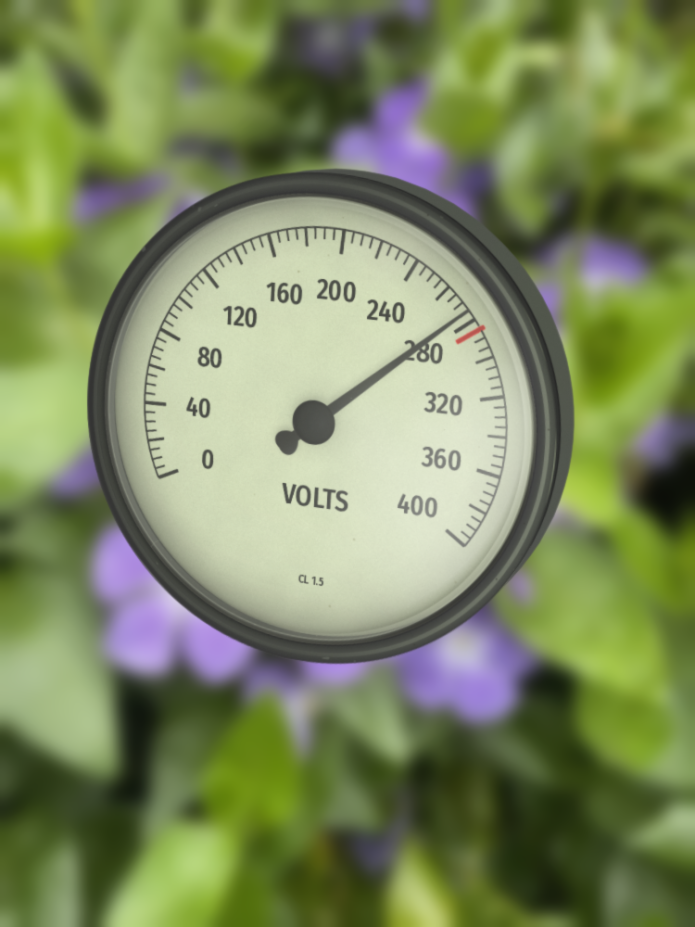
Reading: **275** V
